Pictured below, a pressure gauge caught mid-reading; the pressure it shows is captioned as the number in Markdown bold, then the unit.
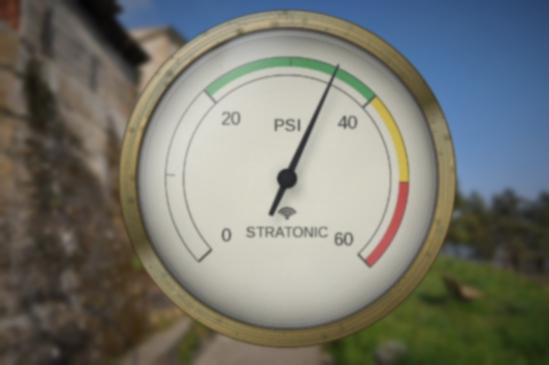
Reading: **35** psi
